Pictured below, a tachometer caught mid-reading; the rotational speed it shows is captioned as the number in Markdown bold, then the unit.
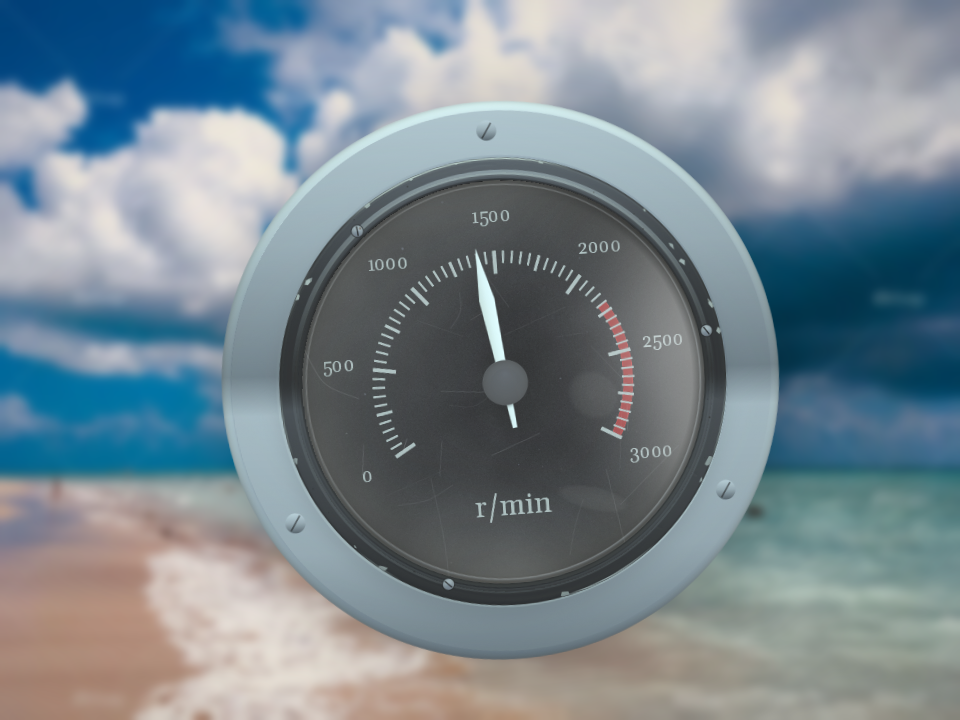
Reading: **1400** rpm
